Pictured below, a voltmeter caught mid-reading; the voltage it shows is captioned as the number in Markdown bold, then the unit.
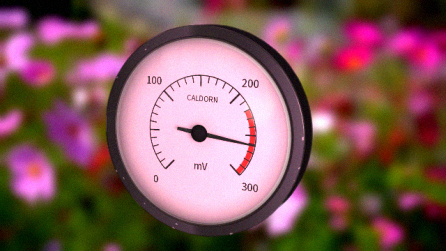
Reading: **260** mV
